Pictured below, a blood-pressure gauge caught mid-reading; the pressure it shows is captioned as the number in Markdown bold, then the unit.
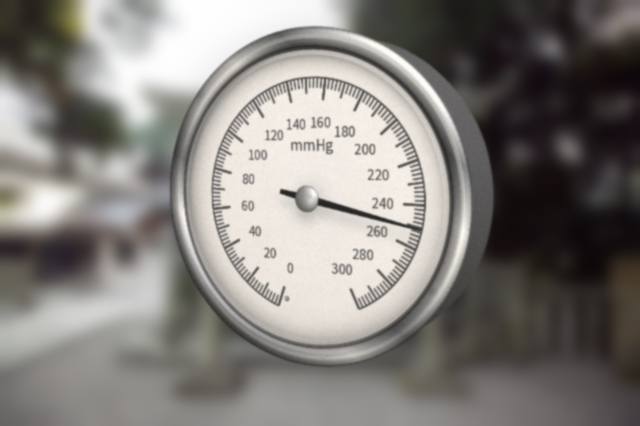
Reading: **250** mmHg
